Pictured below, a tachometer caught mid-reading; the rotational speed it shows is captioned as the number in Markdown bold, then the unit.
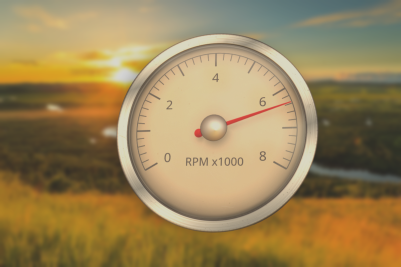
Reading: **6400** rpm
